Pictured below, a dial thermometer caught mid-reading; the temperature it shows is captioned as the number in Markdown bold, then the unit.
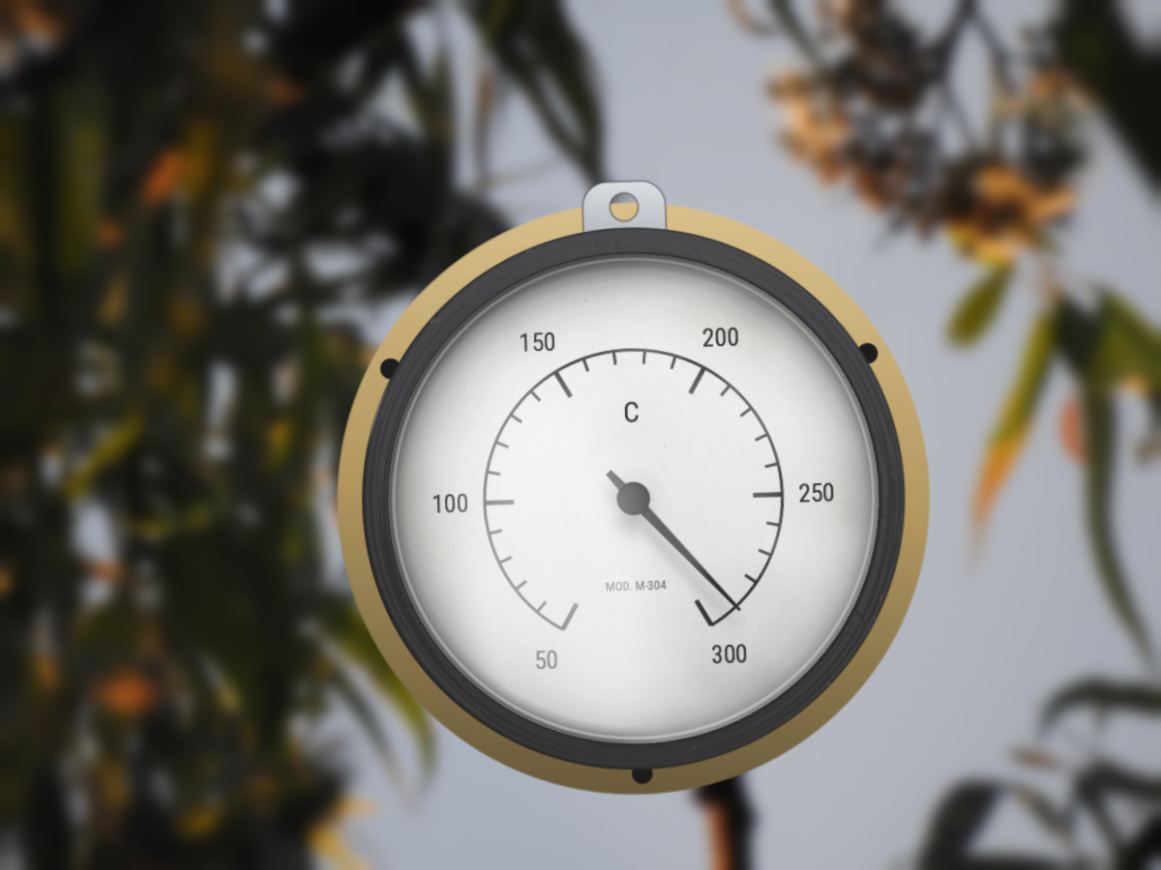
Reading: **290** °C
